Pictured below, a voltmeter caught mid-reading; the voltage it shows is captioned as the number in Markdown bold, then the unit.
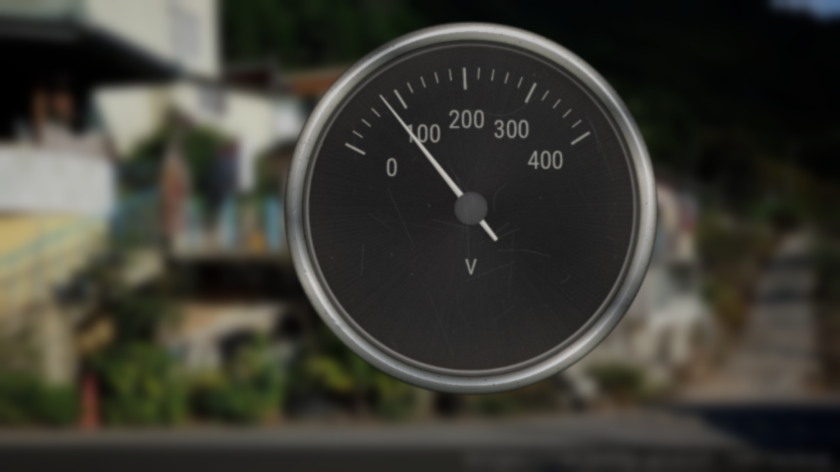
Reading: **80** V
